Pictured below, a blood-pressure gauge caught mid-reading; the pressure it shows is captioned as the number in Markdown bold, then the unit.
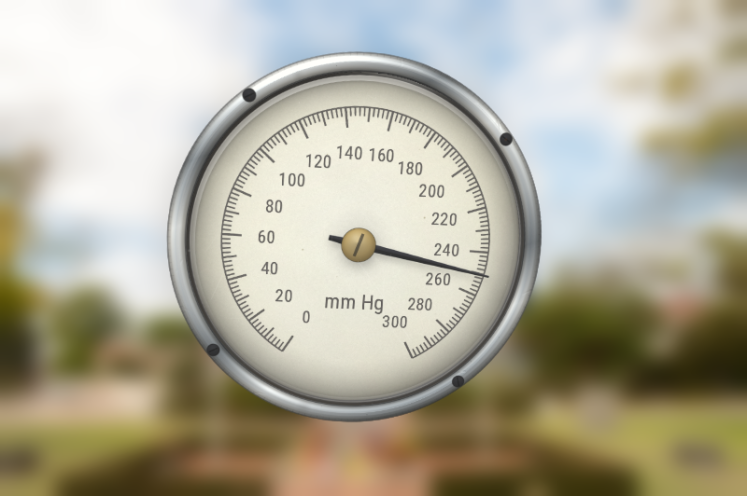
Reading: **250** mmHg
